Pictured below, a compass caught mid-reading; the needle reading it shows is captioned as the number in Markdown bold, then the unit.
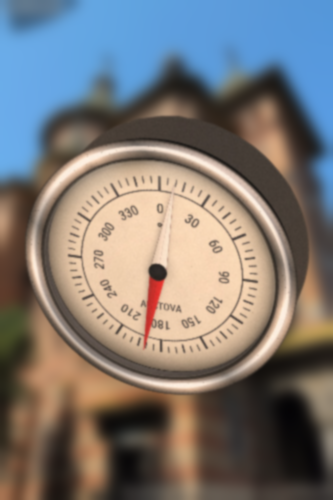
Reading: **190** °
